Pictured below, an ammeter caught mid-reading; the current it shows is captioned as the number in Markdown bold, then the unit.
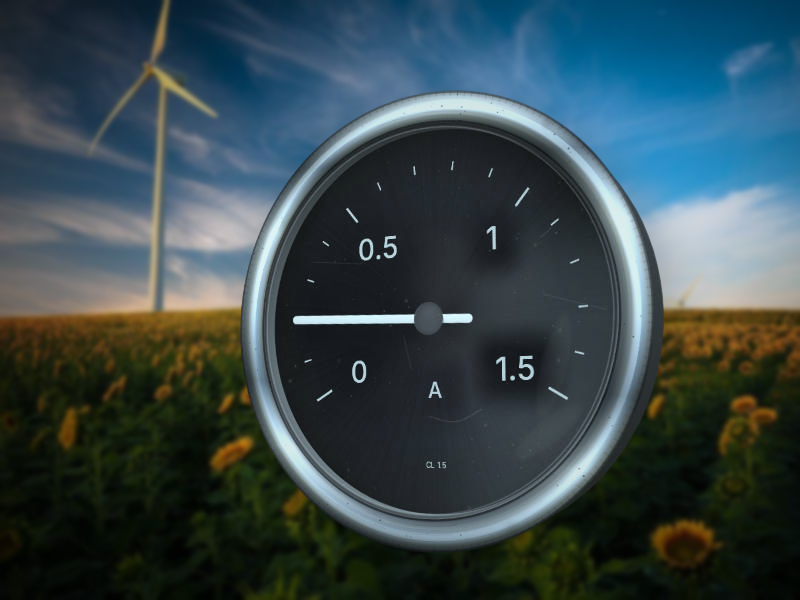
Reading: **0.2** A
